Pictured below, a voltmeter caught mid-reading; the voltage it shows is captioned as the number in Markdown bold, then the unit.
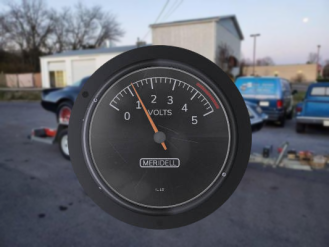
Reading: **1.2** V
